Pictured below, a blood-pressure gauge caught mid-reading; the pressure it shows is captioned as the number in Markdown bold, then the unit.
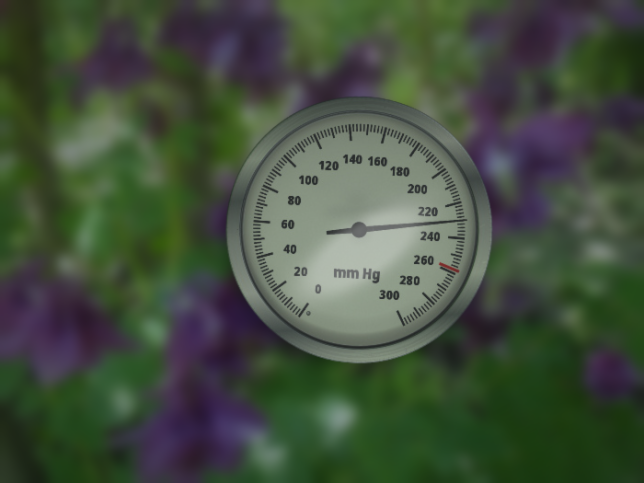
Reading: **230** mmHg
